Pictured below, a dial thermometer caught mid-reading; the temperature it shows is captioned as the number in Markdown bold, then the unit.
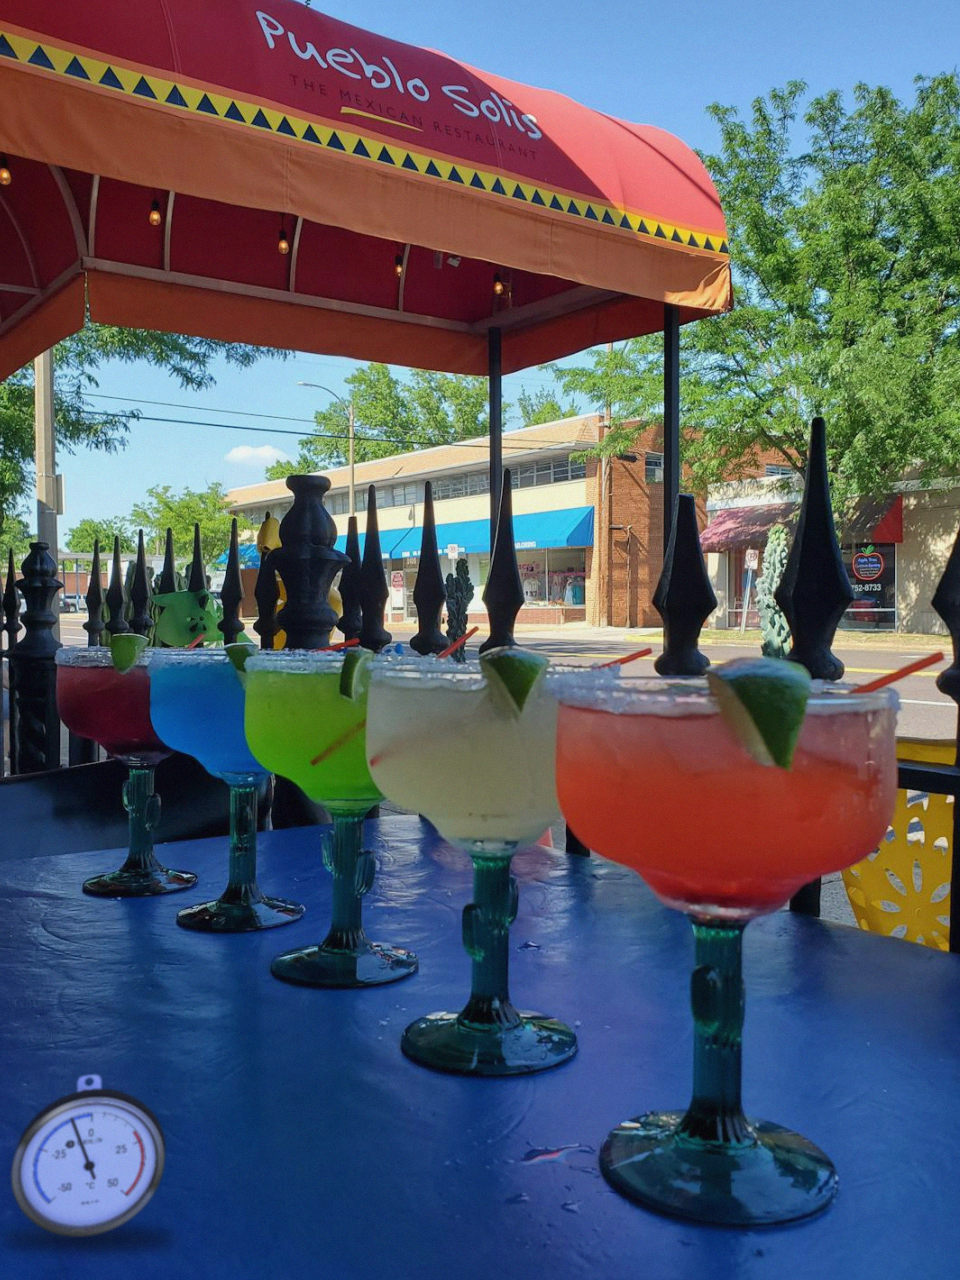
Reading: **-7.5** °C
